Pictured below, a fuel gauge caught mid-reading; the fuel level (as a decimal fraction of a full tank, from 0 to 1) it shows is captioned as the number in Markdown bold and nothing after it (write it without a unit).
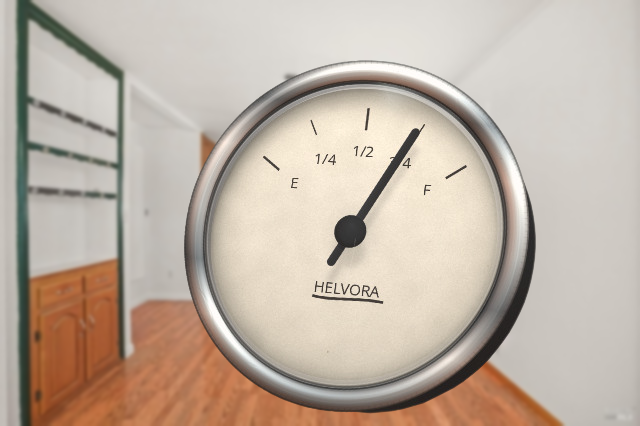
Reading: **0.75**
